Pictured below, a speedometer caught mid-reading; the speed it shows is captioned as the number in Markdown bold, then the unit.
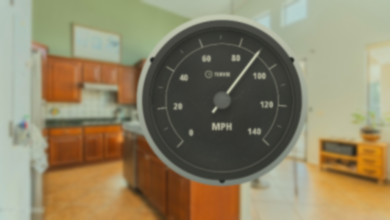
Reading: **90** mph
